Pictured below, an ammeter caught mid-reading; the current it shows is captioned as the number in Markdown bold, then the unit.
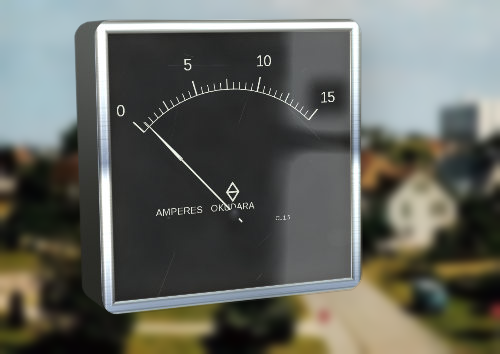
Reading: **0.5** A
